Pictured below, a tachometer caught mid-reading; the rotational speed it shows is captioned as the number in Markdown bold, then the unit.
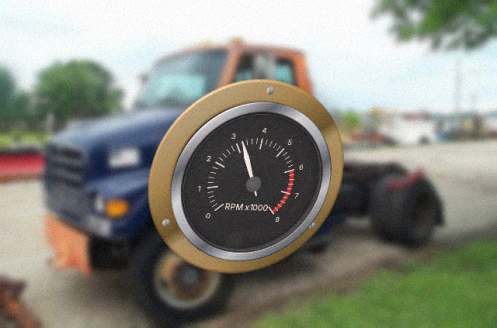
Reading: **3200** rpm
